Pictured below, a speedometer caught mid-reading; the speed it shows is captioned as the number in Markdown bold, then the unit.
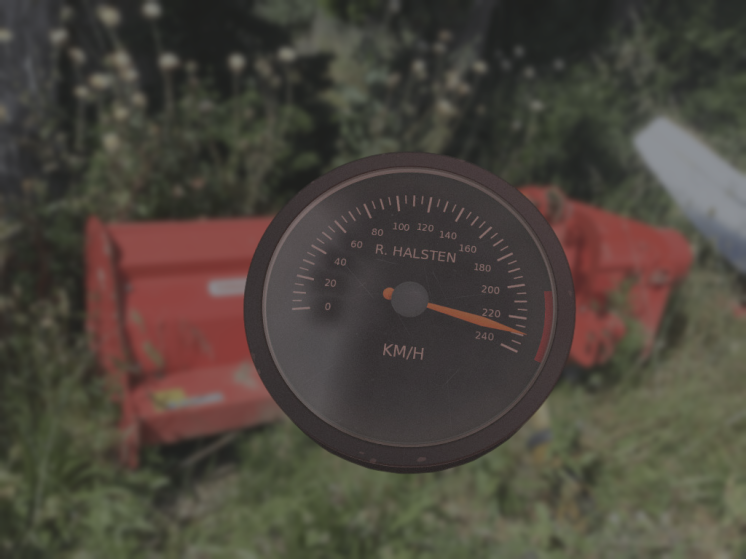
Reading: **230** km/h
